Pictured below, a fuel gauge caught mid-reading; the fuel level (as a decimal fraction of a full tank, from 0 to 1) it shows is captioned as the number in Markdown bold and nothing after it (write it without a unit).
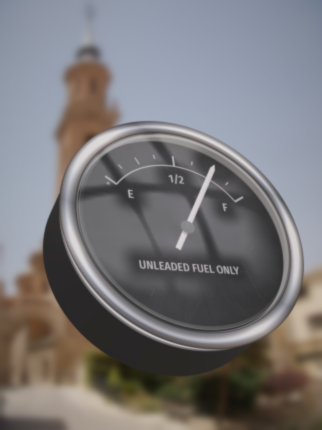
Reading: **0.75**
